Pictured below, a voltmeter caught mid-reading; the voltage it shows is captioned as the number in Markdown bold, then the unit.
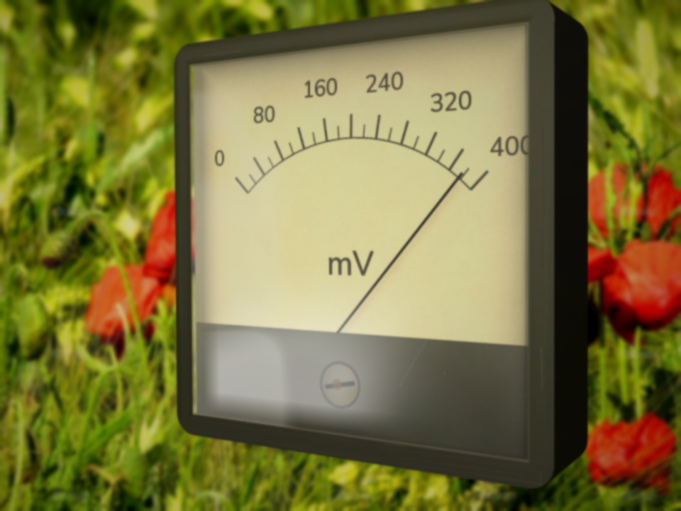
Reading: **380** mV
